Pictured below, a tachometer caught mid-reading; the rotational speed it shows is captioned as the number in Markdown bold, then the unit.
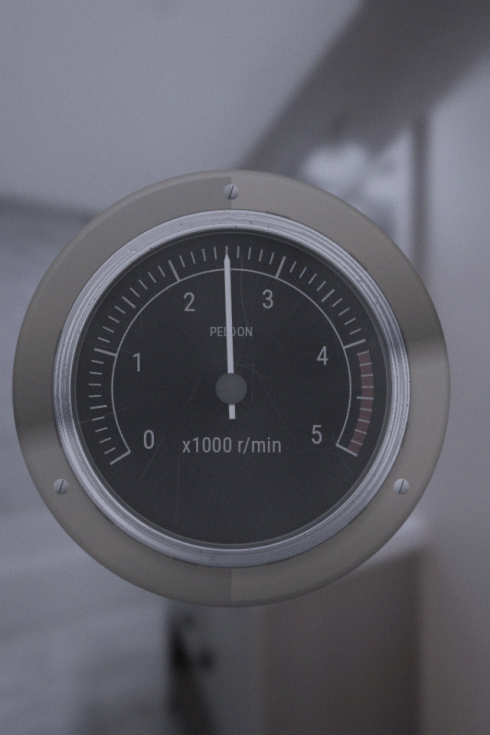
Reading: **2500** rpm
